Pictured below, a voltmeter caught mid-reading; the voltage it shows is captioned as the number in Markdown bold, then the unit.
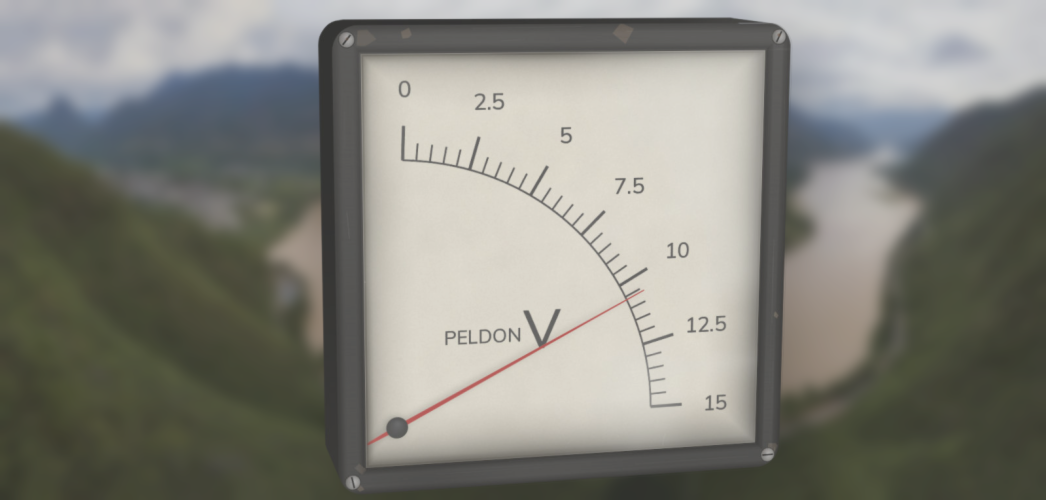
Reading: **10.5** V
